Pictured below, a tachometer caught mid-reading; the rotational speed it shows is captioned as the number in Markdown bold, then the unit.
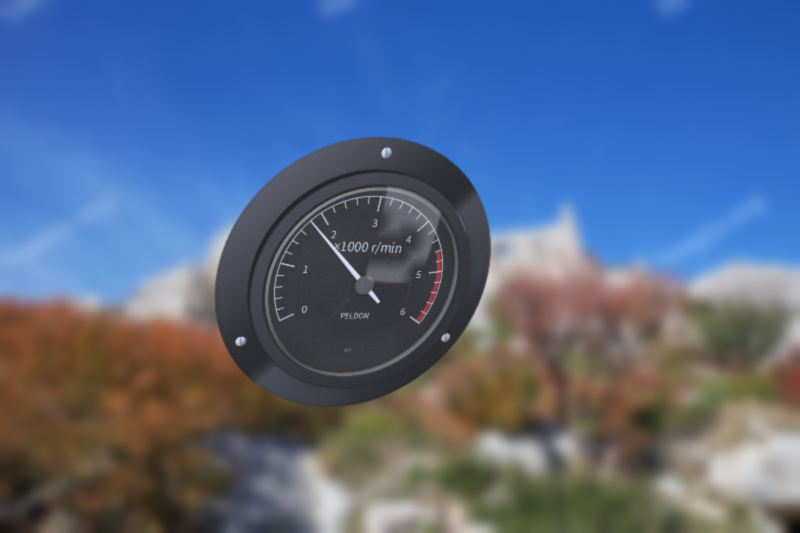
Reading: **1800** rpm
